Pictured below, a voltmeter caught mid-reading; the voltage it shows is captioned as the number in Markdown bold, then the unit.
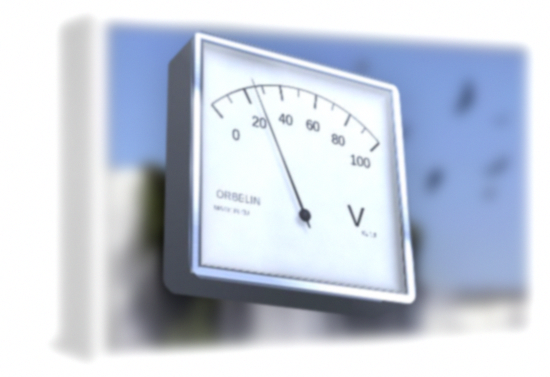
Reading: **25** V
